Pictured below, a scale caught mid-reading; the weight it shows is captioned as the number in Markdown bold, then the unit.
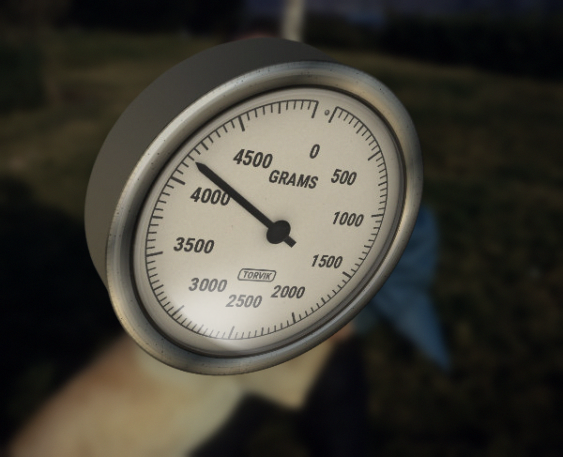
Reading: **4150** g
